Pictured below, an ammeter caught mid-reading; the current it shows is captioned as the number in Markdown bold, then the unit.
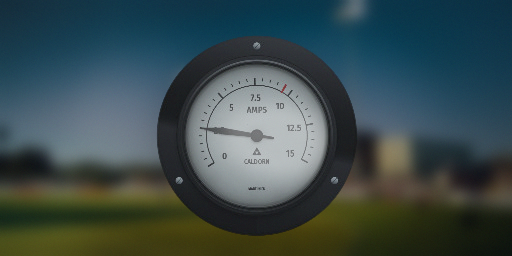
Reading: **2.5** A
